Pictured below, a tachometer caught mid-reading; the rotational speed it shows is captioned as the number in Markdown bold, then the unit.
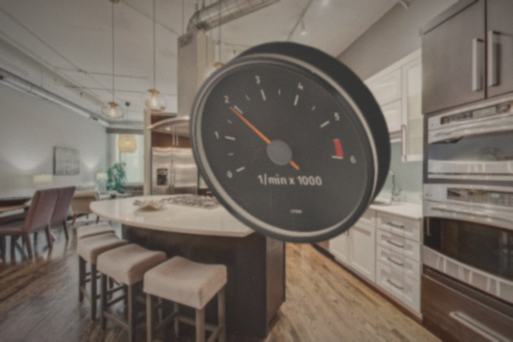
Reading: **2000** rpm
